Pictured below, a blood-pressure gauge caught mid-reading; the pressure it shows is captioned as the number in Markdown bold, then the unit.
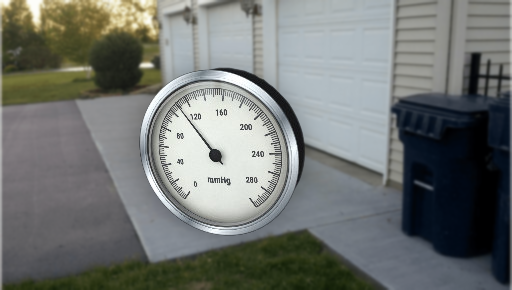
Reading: **110** mmHg
